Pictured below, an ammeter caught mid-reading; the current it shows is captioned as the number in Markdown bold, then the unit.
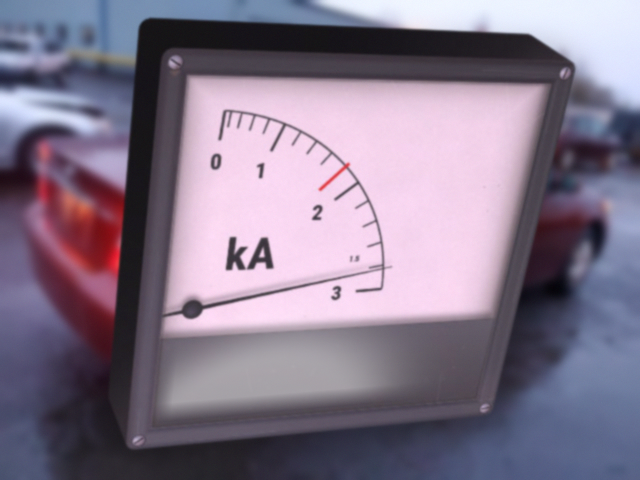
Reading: **2.8** kA
